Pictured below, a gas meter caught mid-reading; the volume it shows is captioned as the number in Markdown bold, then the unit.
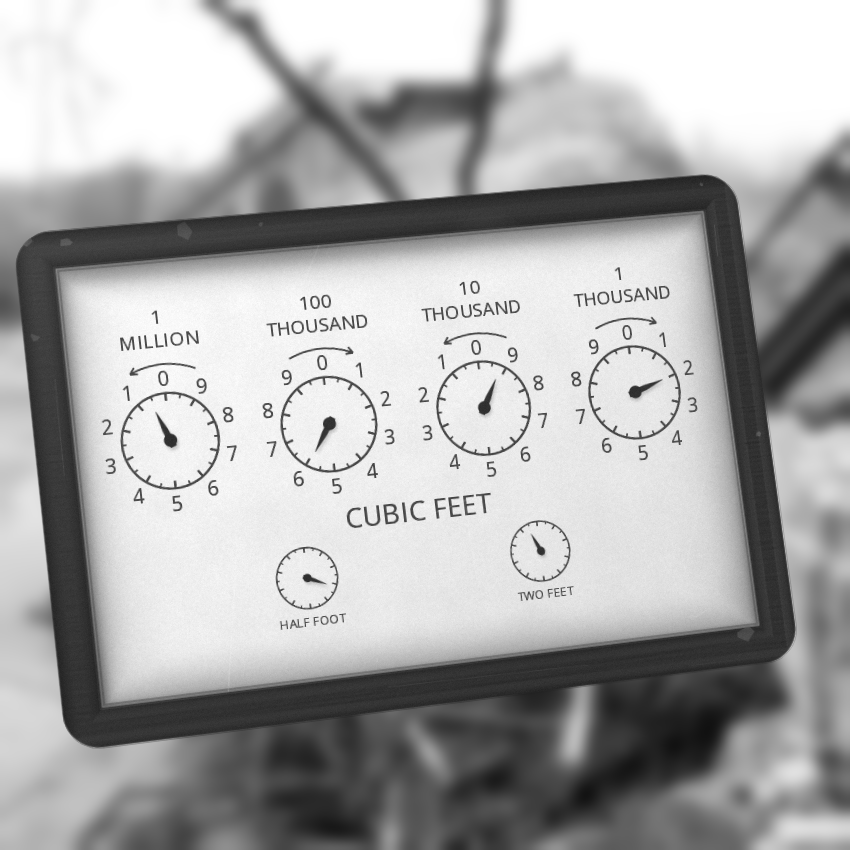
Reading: **59200** ft³
